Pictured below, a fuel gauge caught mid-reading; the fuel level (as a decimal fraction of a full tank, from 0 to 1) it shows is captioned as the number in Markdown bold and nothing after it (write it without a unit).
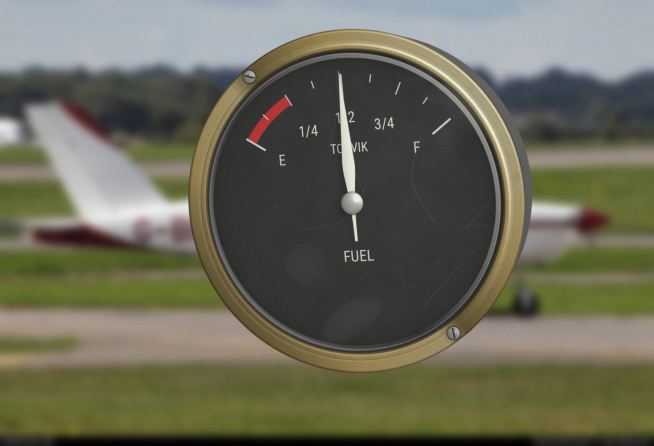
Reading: **0.5**
